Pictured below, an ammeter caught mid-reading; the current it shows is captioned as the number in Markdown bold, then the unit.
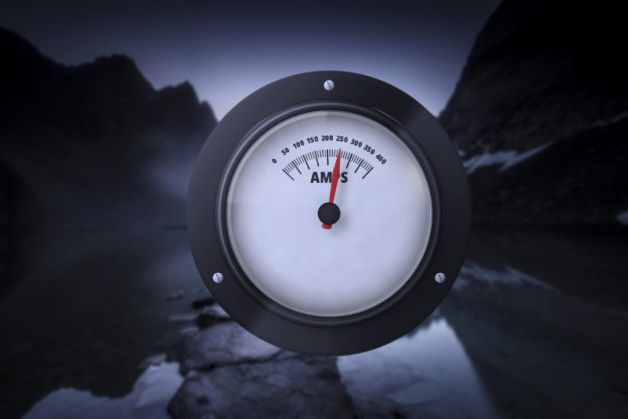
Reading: **250** A
